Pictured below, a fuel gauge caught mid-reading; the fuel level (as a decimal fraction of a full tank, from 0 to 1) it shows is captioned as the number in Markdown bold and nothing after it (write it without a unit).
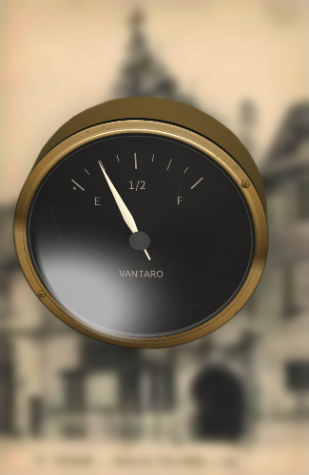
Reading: **0.25**
